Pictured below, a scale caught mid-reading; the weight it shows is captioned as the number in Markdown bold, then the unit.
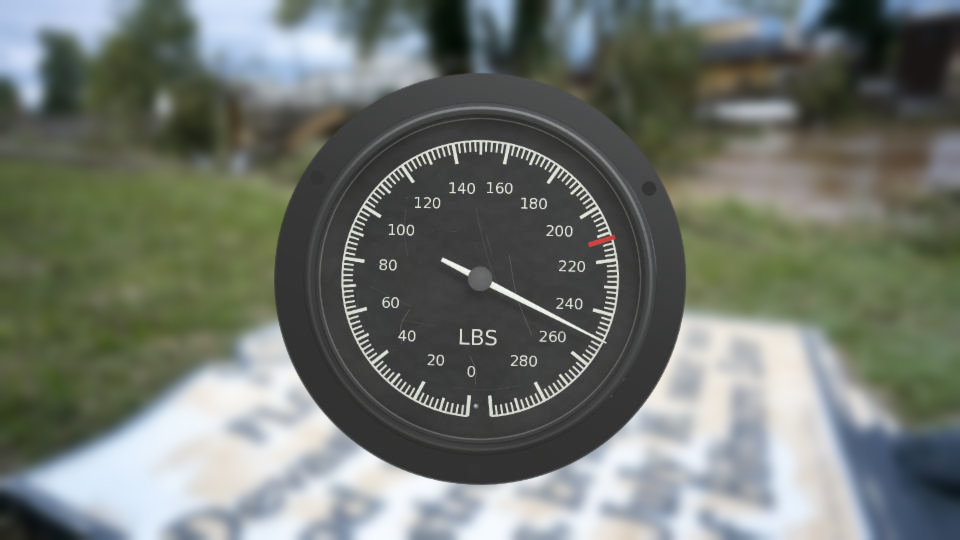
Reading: **250** lb
